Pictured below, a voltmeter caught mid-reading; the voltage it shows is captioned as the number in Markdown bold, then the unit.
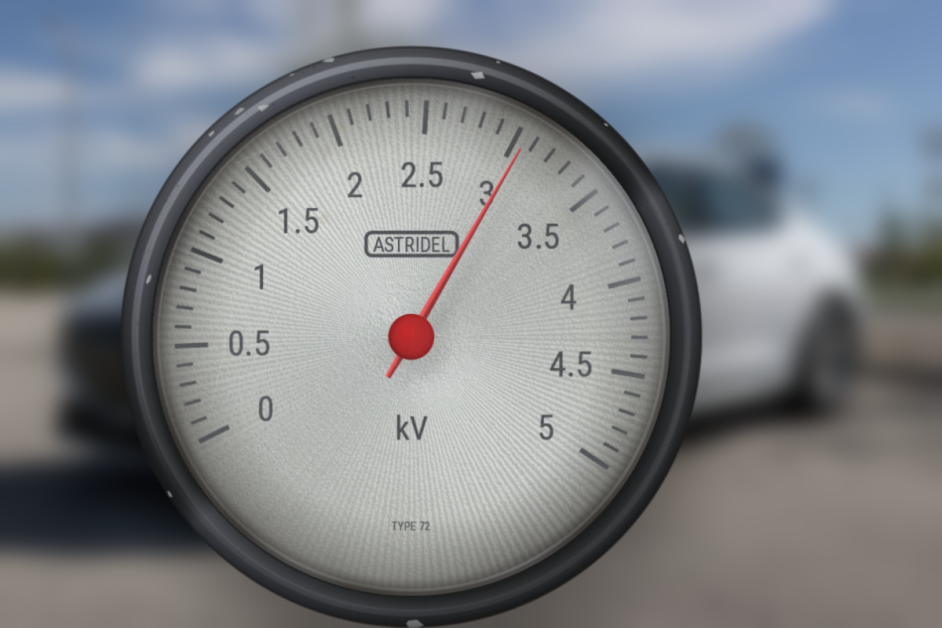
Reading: **3.05** kV
